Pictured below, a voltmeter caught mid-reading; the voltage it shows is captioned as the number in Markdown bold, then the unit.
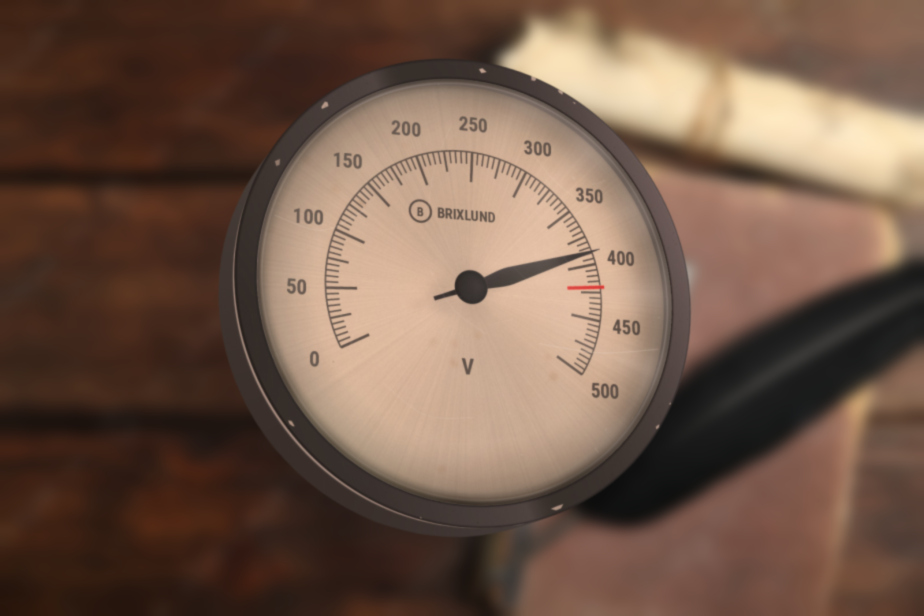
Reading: **390** V
